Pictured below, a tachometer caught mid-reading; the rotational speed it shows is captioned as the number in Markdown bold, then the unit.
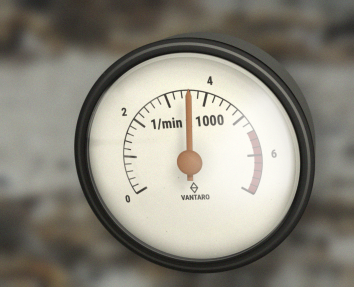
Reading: **3600** rpm
